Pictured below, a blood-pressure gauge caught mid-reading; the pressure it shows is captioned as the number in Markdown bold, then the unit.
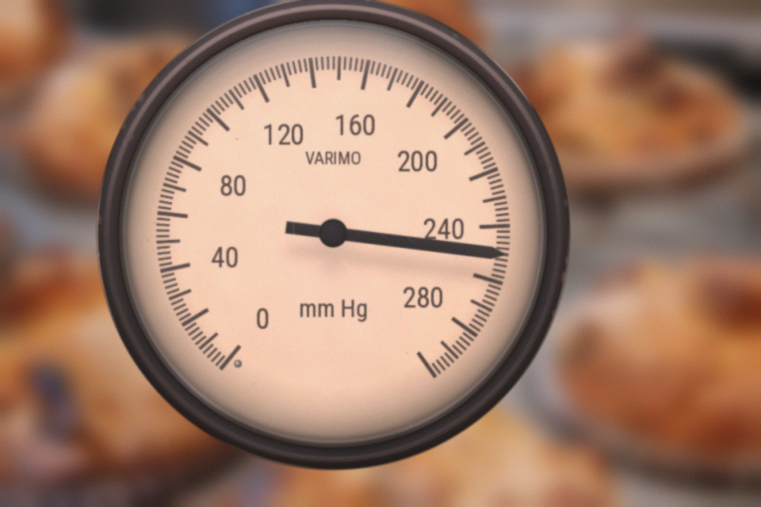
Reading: **250** mmHg
